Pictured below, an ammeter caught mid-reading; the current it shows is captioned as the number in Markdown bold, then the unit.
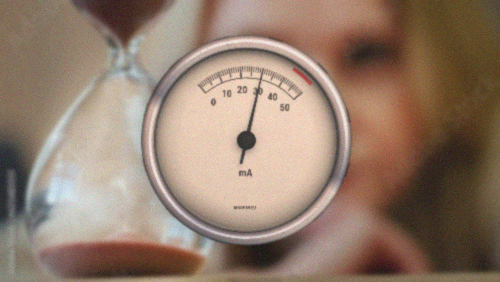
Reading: **30** mA
